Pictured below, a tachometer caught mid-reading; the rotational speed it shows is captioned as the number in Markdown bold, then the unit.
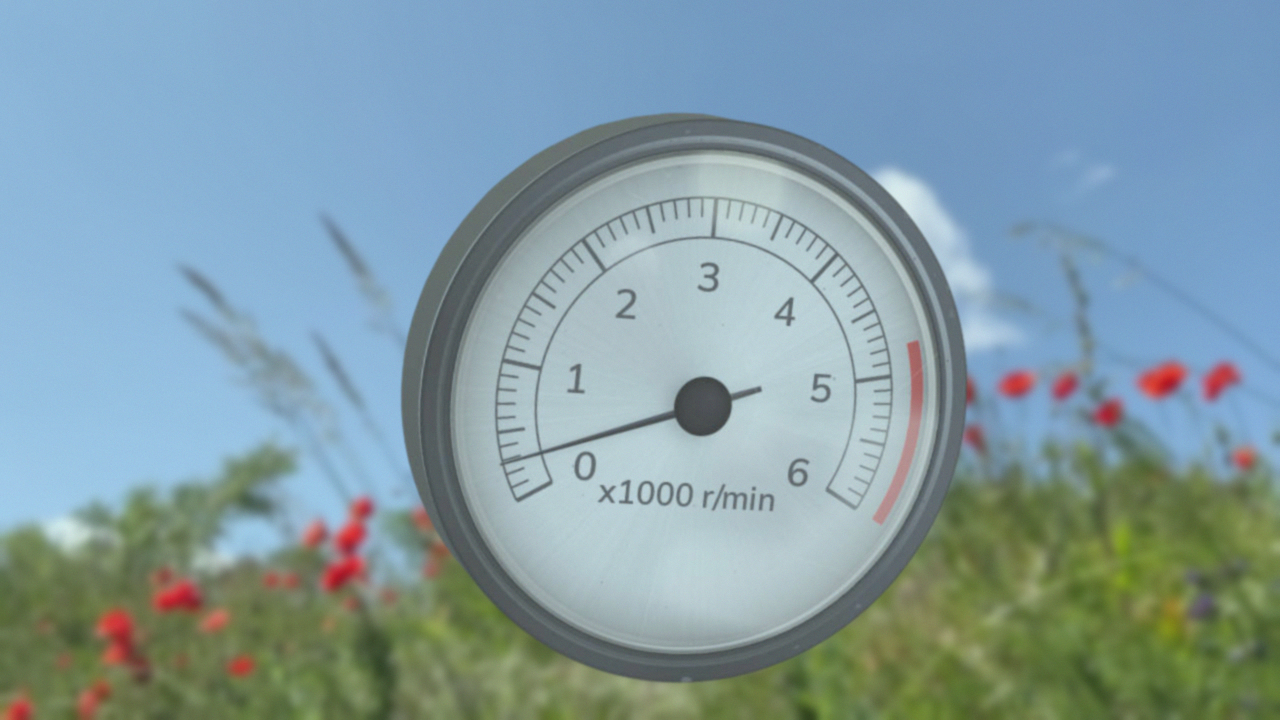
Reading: **300** rpm
